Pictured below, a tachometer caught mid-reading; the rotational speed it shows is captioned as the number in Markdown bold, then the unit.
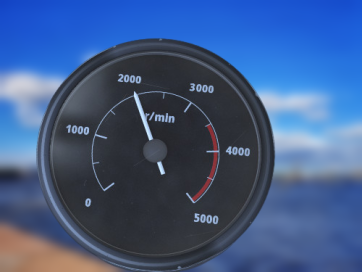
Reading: **2000** rpm
